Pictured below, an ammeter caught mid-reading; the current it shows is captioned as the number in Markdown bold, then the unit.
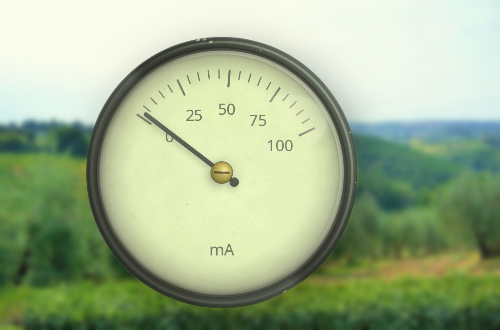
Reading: **2.5** mA
